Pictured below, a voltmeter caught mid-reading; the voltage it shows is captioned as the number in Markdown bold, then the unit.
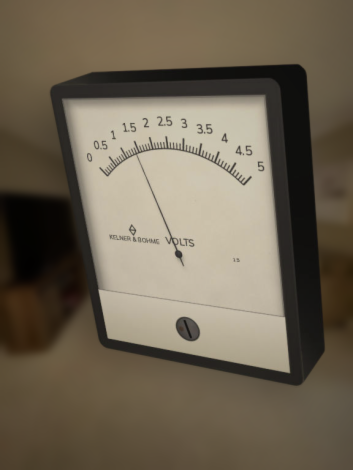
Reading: **1.5** V
